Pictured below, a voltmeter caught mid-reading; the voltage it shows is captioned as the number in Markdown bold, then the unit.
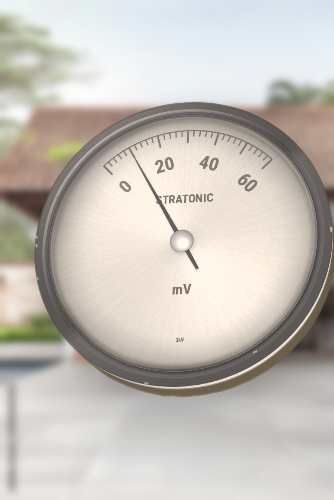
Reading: **10** mV
